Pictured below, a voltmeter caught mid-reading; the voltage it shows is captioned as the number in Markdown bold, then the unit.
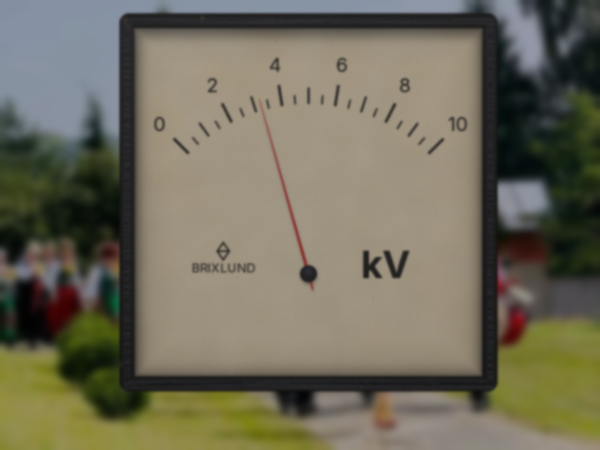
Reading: **3.25** kV
